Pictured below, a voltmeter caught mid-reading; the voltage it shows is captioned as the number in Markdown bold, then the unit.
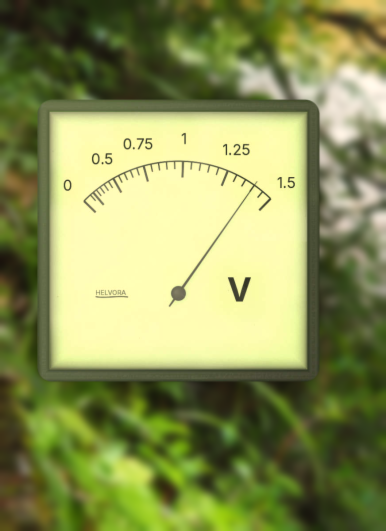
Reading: **1.4** V
